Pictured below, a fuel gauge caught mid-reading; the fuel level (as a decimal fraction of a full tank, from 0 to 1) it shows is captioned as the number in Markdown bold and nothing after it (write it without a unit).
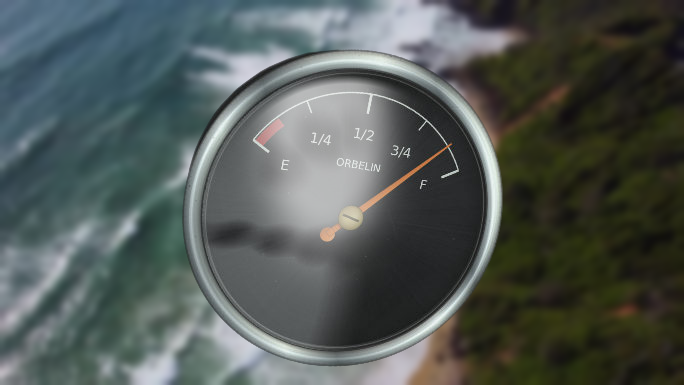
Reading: **0.875**
